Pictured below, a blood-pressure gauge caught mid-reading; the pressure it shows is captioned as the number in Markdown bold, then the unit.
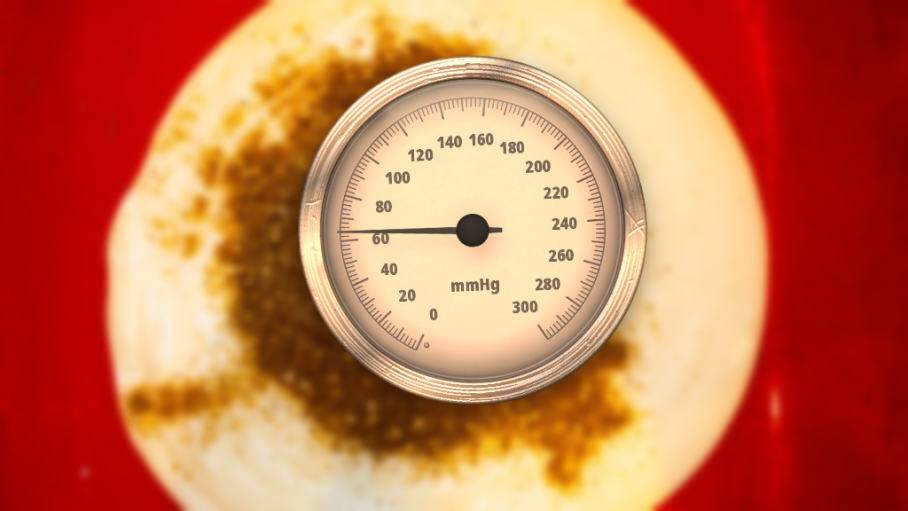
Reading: **64** mmHg
